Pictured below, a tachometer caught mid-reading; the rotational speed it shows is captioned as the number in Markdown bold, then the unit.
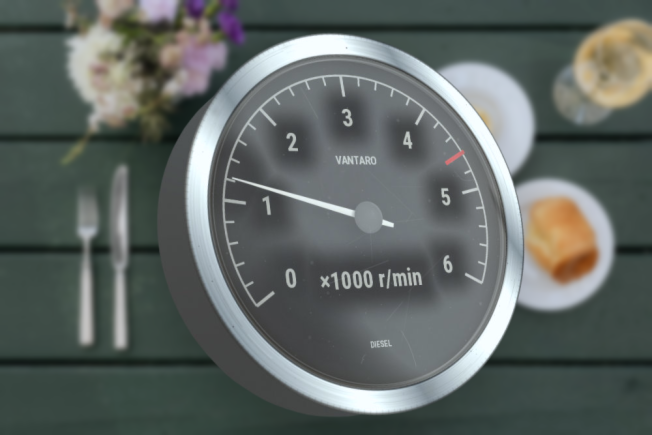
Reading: **1200** rpm
